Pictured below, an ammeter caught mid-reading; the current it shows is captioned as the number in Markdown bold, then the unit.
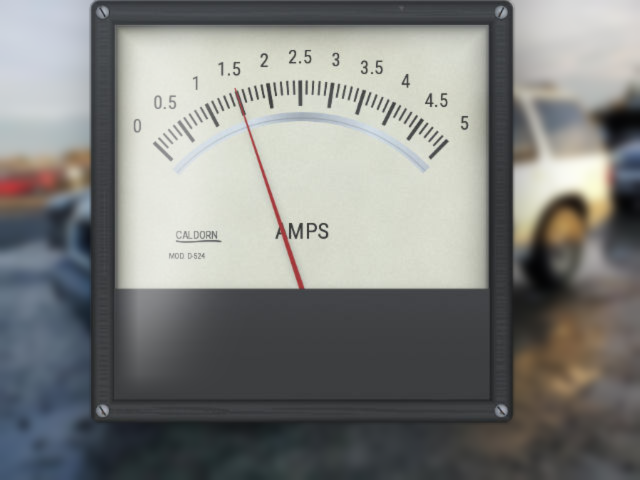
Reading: **1.5** A
